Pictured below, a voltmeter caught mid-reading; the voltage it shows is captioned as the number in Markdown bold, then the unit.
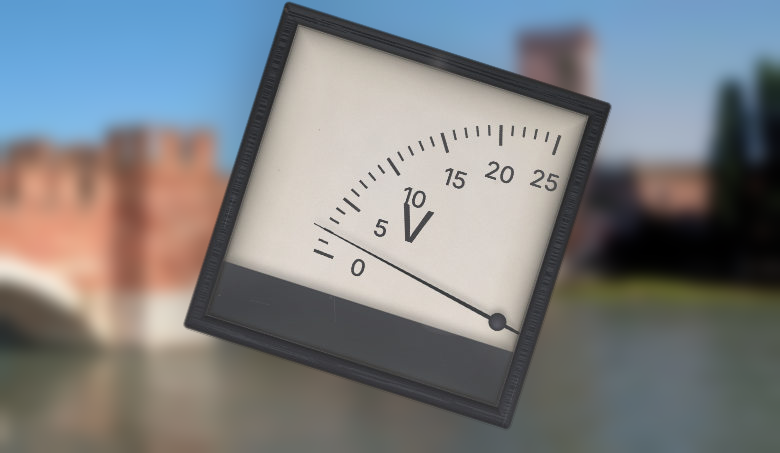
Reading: **2** V
